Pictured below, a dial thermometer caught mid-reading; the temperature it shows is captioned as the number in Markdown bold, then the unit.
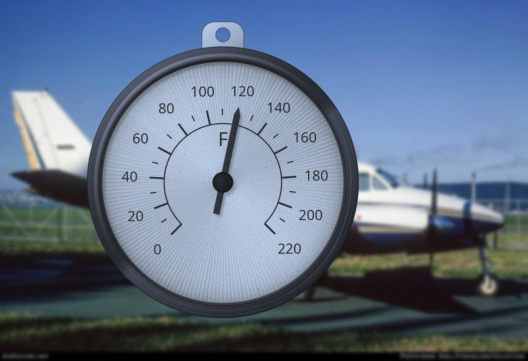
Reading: **120** °F
